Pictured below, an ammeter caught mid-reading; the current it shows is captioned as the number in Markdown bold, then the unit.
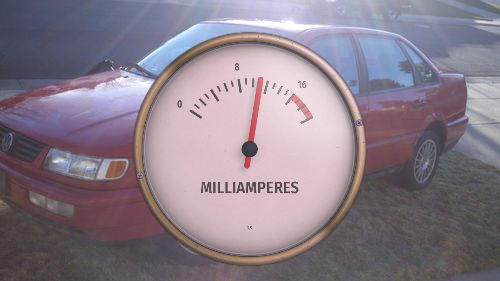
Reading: **11** mA
